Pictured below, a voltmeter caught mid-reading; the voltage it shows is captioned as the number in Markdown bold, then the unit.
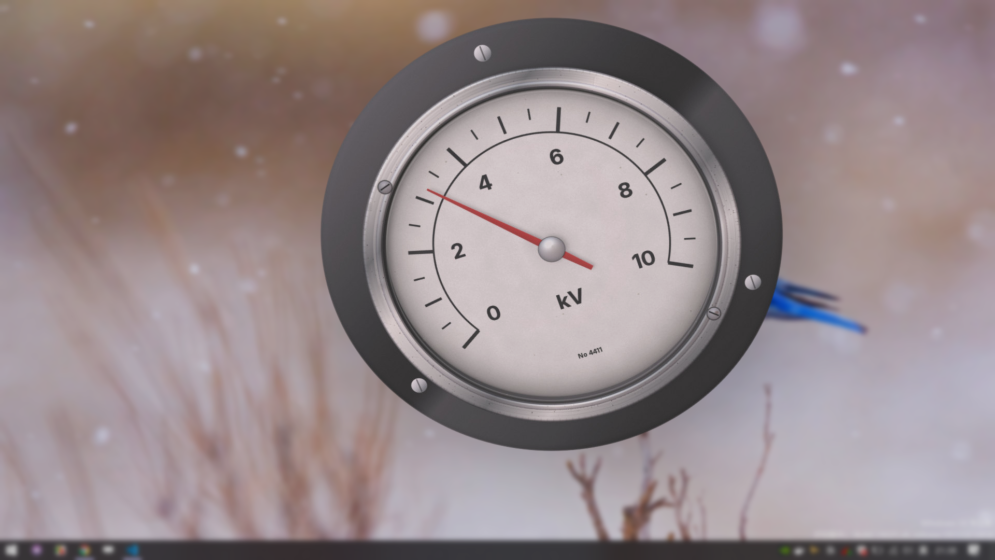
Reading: **3.25** kV
